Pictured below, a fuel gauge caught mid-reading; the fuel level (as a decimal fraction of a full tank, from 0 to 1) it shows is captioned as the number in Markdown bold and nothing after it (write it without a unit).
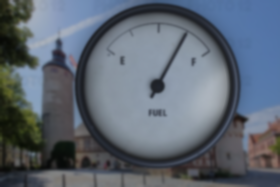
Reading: **0.75**
